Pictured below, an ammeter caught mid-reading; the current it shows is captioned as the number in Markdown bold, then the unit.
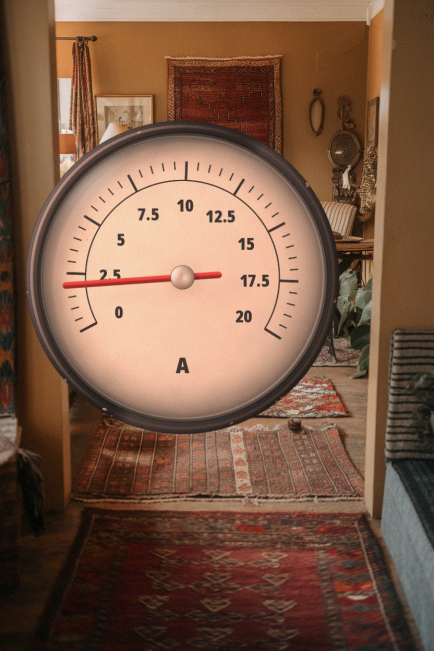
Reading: **2** A
